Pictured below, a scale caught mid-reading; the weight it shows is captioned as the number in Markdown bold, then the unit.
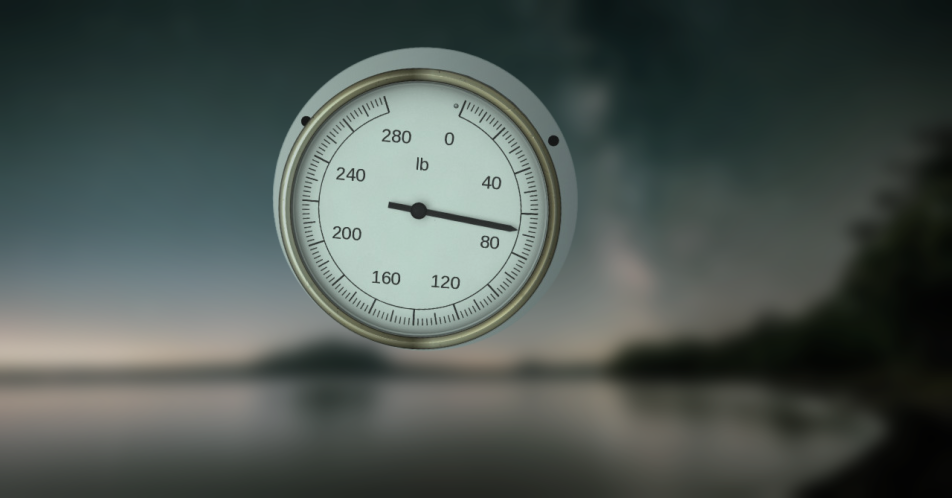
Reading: **68** lb
